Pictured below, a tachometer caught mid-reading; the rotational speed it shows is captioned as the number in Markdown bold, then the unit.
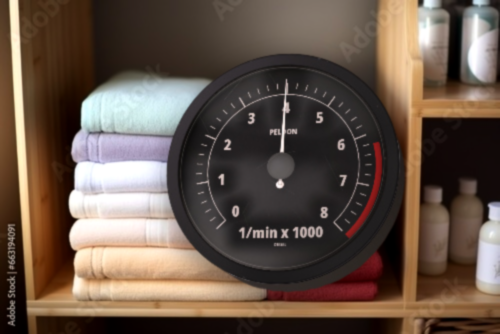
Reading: **4000** rpm
